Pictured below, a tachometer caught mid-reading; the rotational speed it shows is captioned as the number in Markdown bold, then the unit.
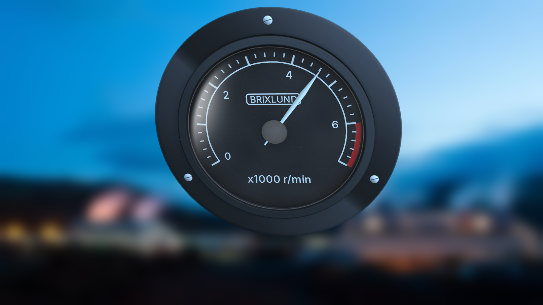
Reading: **4600** rpm
